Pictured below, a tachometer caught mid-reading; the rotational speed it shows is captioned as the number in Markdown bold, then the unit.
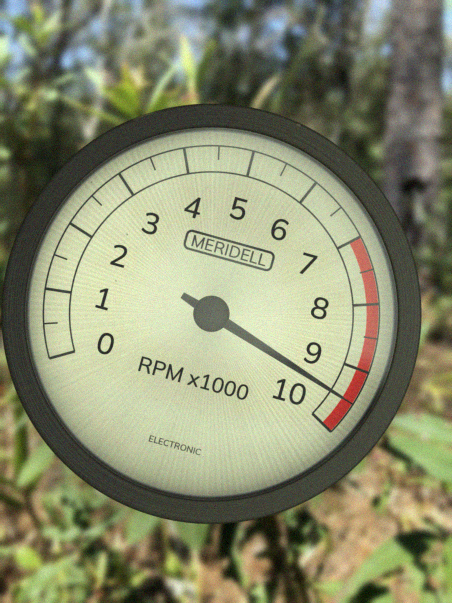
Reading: **9500** rpm
